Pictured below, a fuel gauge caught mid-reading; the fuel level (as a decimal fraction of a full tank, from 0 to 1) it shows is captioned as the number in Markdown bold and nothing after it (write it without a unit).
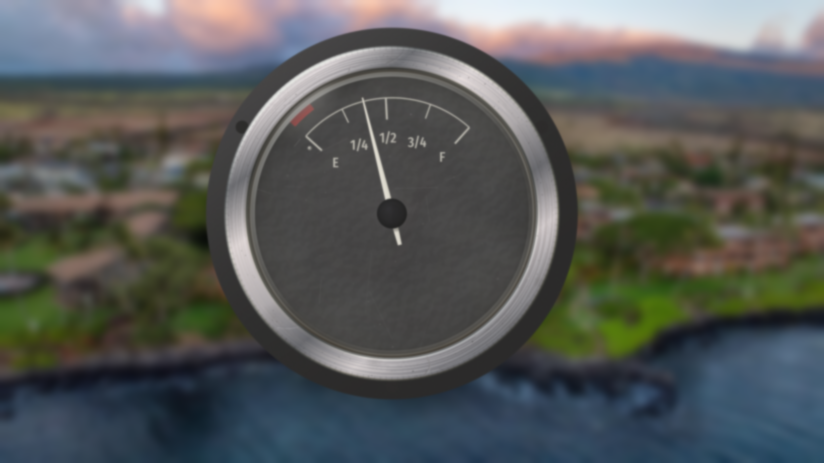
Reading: **0.375**
